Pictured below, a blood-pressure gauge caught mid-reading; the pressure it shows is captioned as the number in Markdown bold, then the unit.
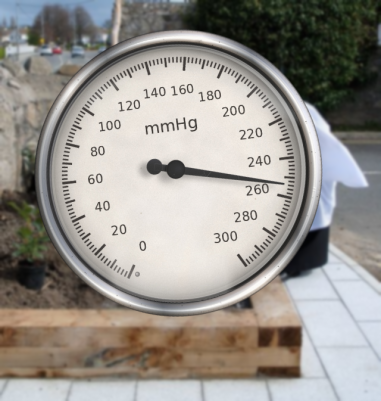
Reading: **254** mmHg
